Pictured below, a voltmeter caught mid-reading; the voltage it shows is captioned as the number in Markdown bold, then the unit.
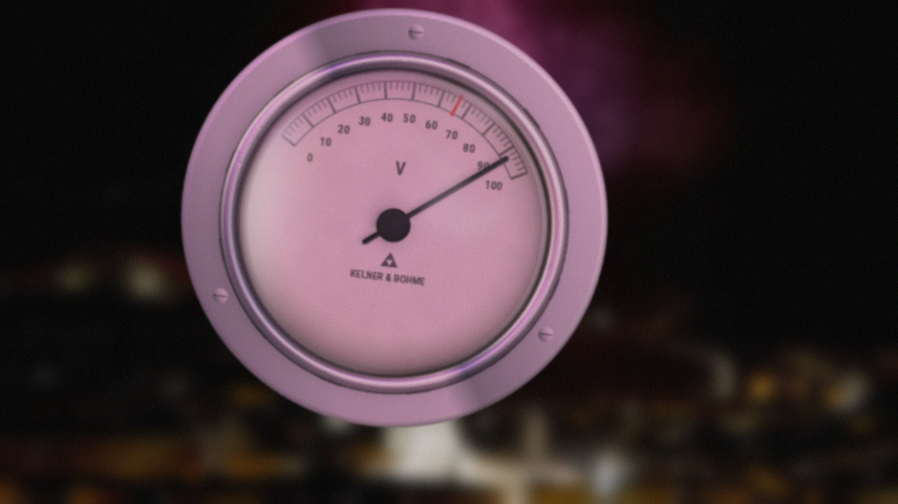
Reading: **92** V
